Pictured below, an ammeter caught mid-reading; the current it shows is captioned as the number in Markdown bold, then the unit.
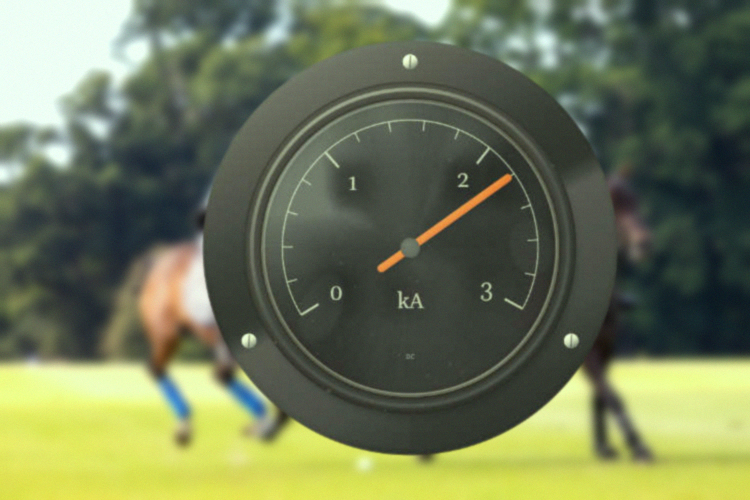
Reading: **2.2** kA
